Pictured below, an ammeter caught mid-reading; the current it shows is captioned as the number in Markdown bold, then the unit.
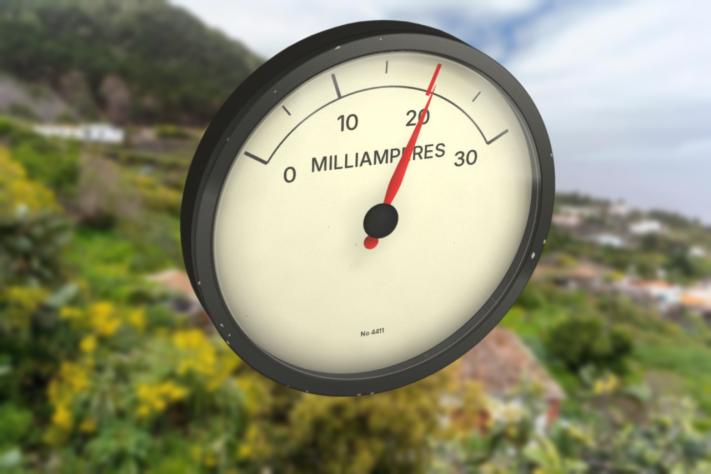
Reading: **20** mA
